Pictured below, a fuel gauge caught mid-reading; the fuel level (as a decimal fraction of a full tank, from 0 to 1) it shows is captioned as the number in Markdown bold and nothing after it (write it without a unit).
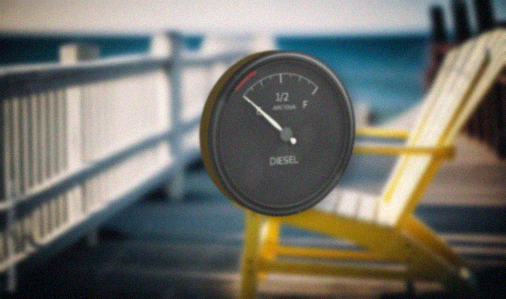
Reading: **0**
